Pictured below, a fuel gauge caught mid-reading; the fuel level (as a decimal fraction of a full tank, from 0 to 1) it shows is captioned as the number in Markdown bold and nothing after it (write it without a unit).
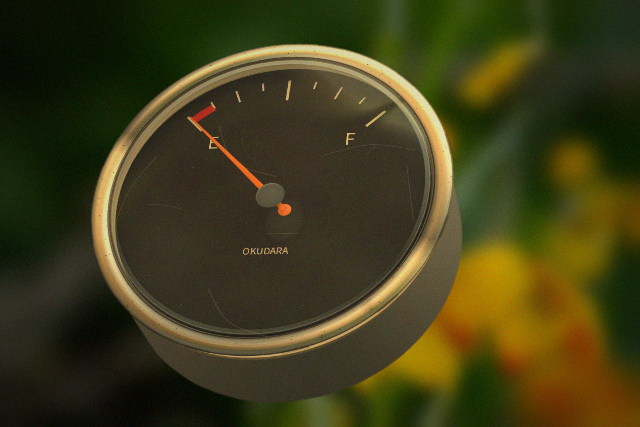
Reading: **0**
